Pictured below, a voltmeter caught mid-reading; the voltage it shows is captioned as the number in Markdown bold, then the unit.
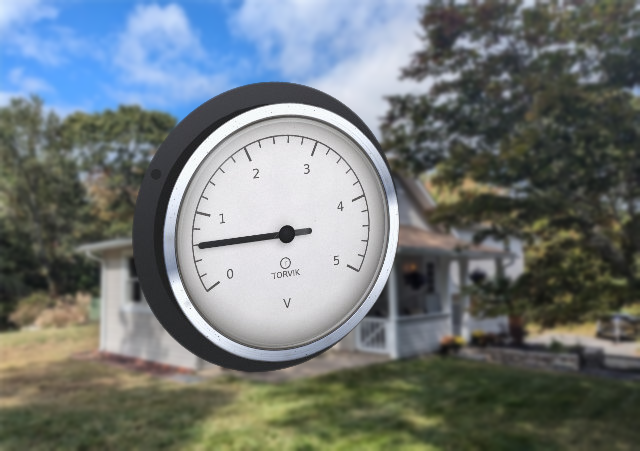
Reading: **0.6** V
